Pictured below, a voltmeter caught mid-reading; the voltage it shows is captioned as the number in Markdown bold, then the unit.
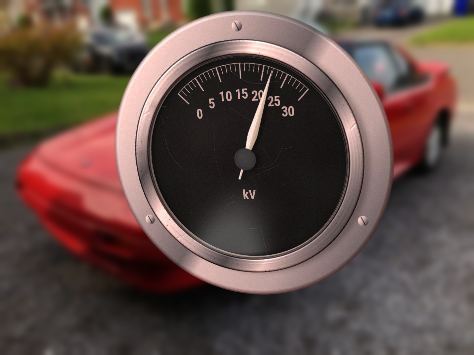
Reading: **22** kV
